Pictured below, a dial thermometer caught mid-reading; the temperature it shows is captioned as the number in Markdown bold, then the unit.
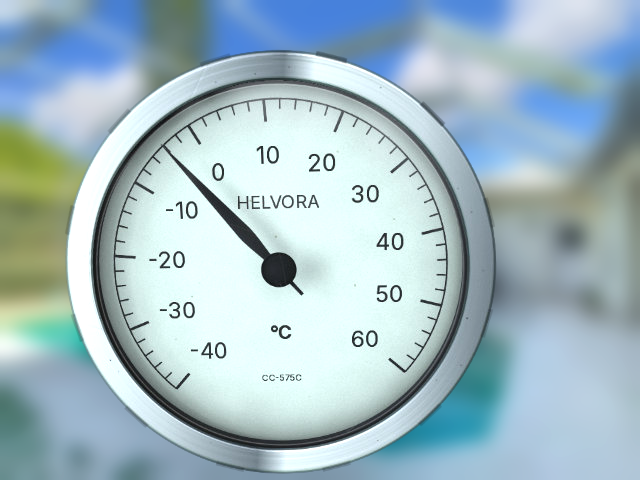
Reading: **-4** °C
